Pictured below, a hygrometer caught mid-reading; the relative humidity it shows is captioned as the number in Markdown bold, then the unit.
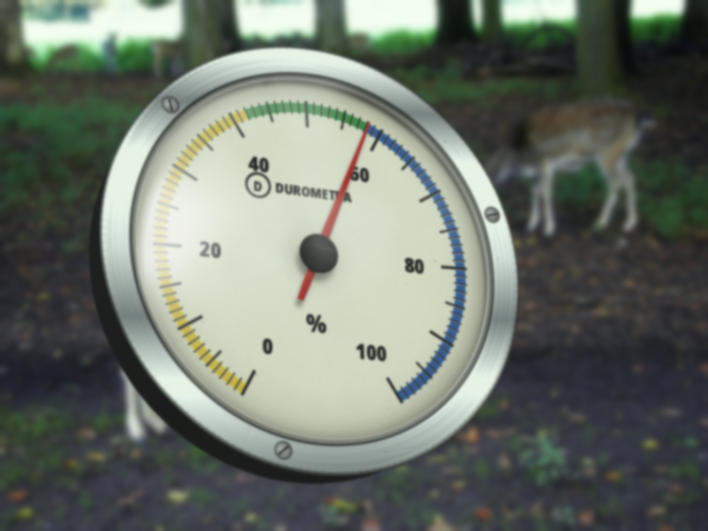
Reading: **58** %
